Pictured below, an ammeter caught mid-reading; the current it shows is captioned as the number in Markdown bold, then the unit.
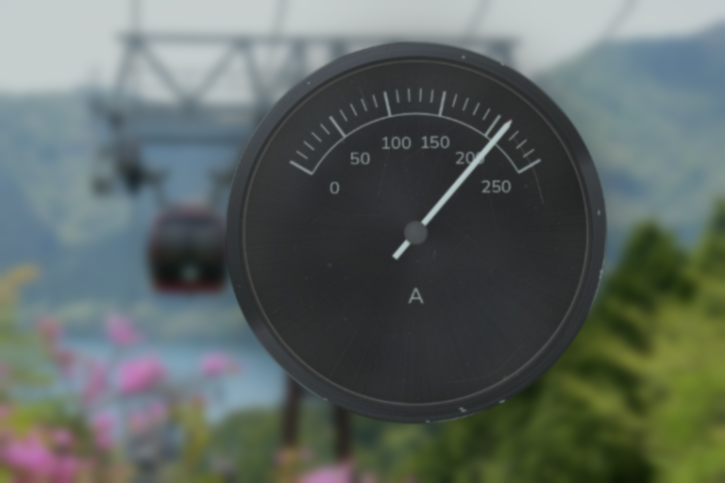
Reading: **210** A
